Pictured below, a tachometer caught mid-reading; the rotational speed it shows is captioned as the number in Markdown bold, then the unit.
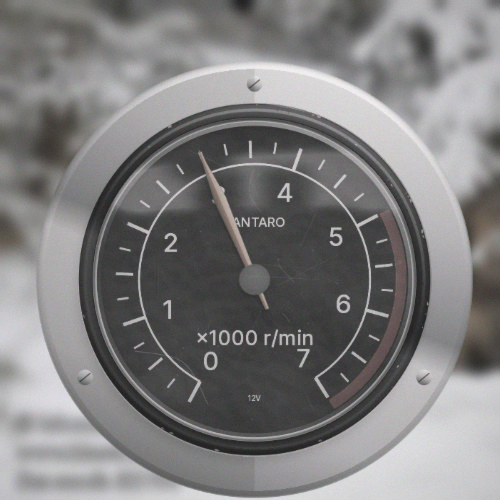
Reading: **3000** rpm
